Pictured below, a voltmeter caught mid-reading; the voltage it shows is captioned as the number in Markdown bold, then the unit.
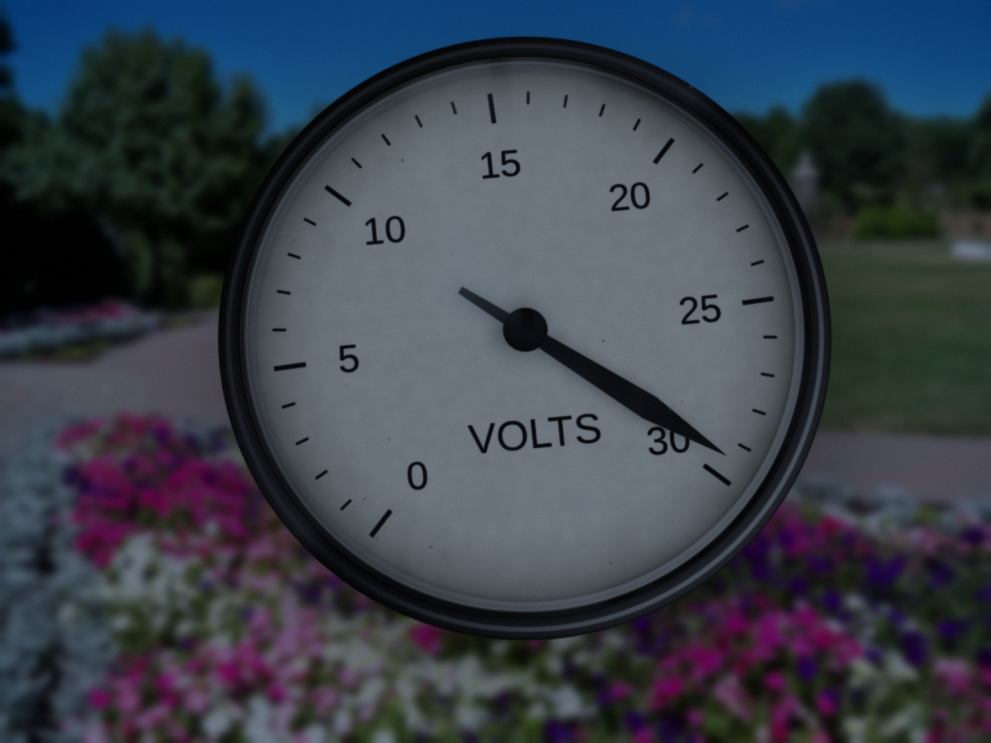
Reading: **29.5** V
